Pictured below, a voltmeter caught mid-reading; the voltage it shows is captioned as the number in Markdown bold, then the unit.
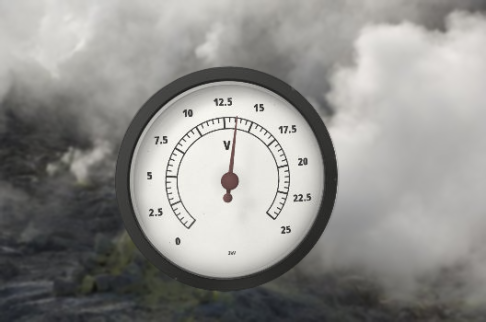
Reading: **13.5** V
